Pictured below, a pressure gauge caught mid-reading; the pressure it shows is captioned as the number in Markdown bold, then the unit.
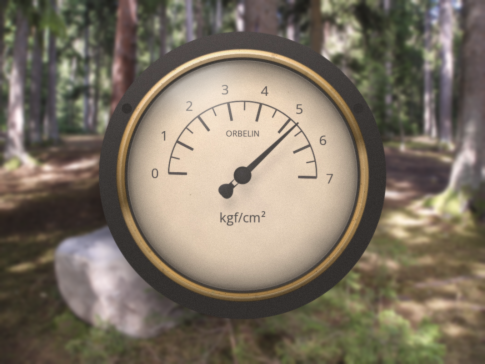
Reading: **5.25** kg/cm²
